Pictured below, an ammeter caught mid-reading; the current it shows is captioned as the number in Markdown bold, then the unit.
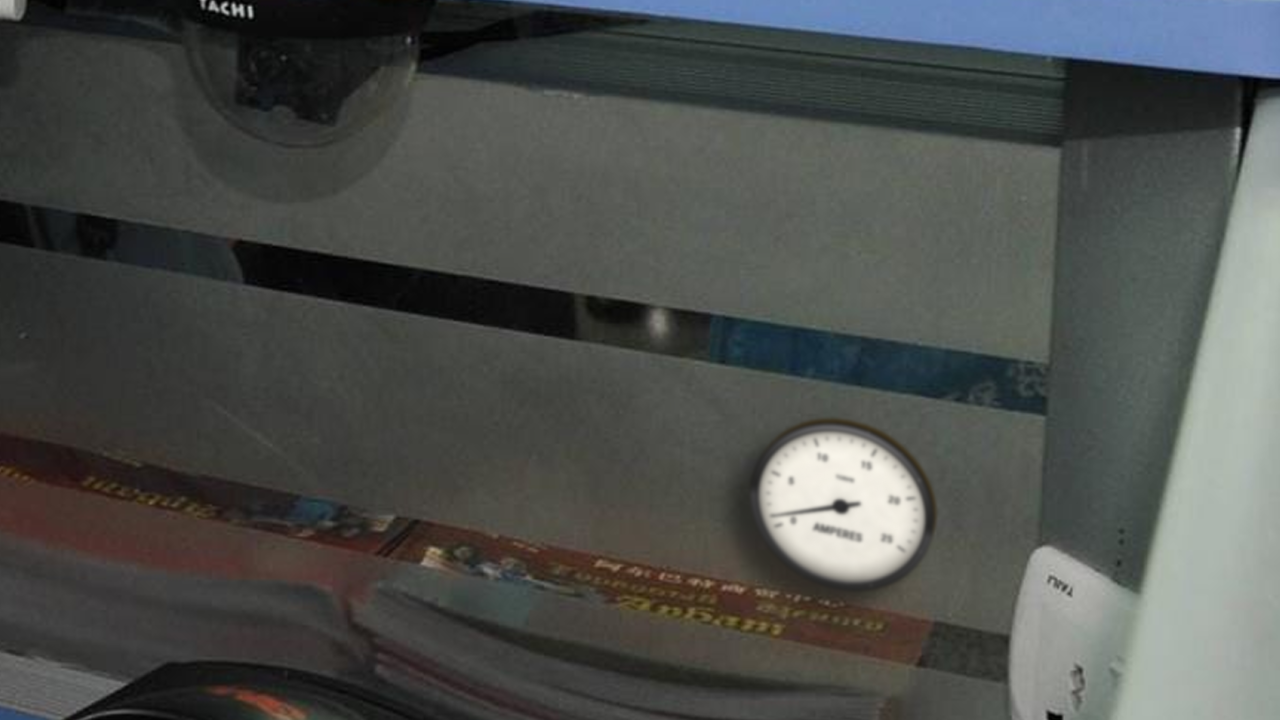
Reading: **1** A
